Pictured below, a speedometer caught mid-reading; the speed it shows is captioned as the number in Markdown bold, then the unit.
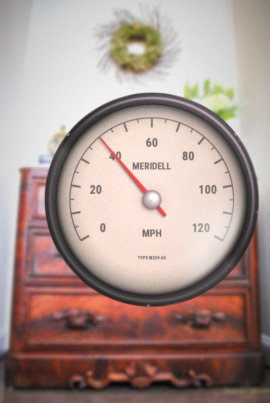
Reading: **40** mph
